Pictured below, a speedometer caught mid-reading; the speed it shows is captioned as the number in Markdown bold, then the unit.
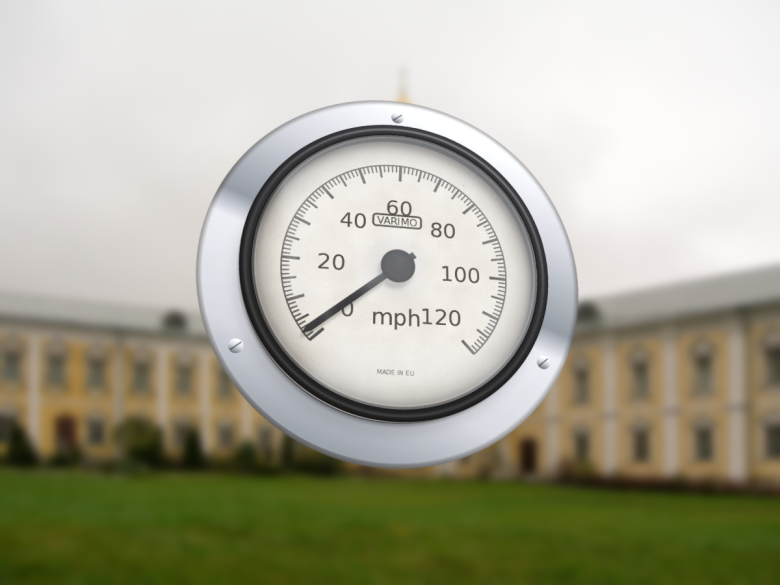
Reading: **2** mph
